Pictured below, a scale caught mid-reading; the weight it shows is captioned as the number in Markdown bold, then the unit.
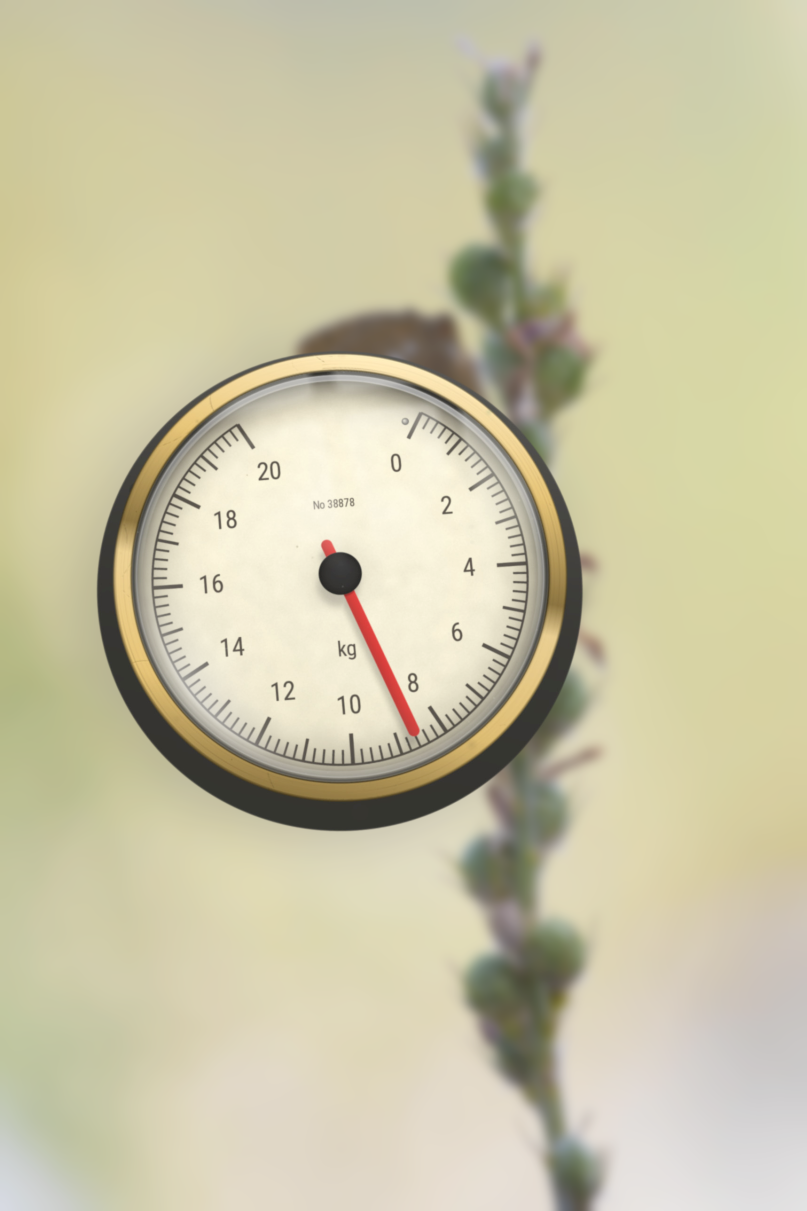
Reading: **8.6** kg
